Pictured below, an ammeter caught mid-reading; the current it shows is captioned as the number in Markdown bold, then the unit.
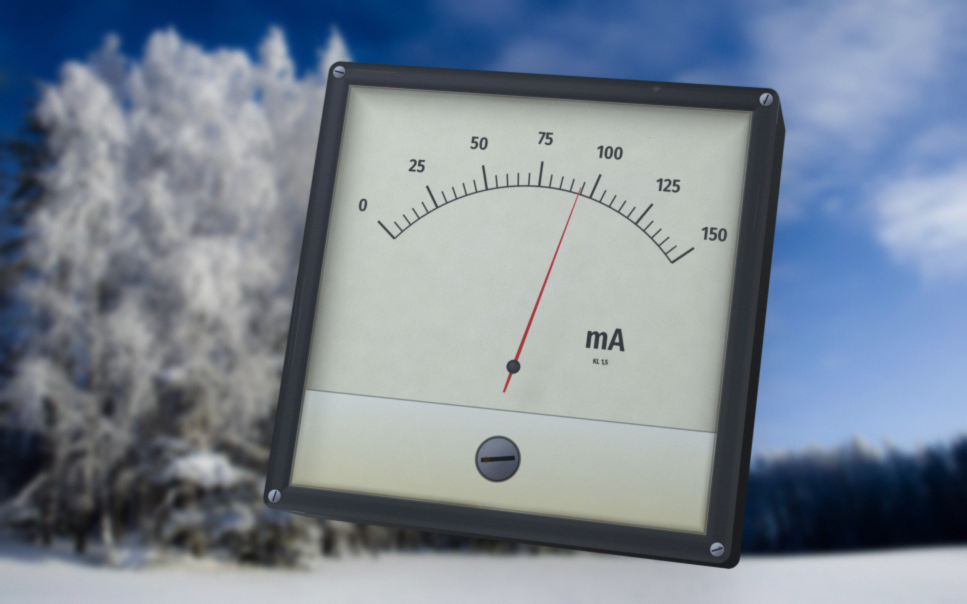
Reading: **95** mA
